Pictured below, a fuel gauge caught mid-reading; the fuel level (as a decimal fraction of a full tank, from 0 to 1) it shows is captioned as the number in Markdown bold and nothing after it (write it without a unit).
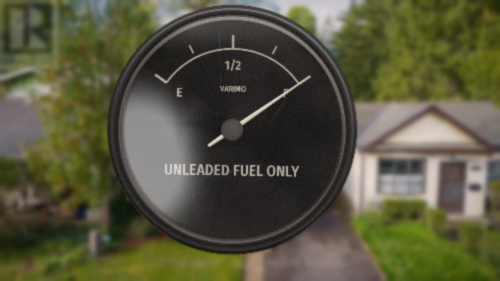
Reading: **1**
